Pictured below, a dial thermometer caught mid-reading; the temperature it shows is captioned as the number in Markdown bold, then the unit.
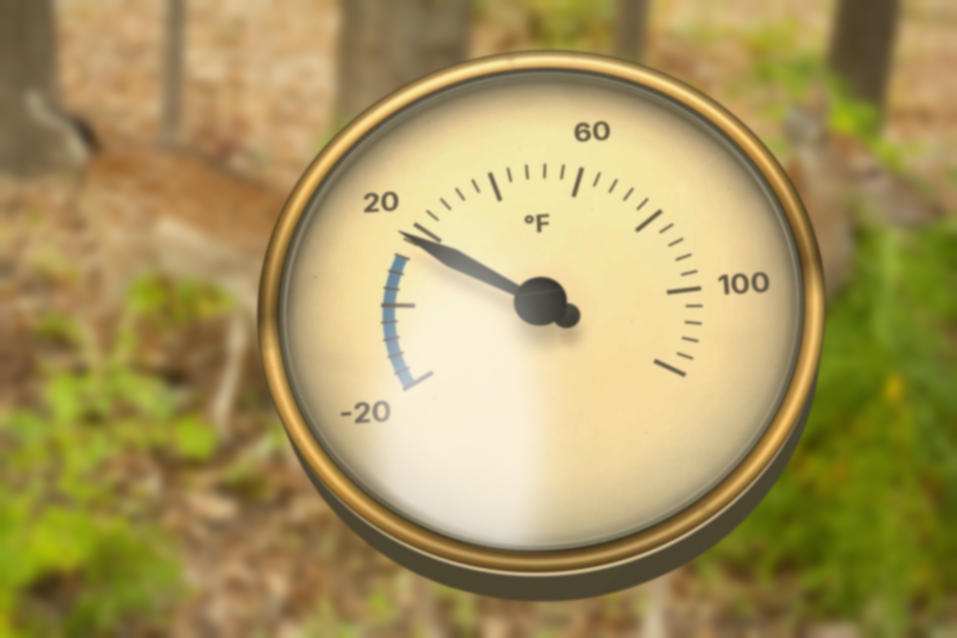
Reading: **16** °F
